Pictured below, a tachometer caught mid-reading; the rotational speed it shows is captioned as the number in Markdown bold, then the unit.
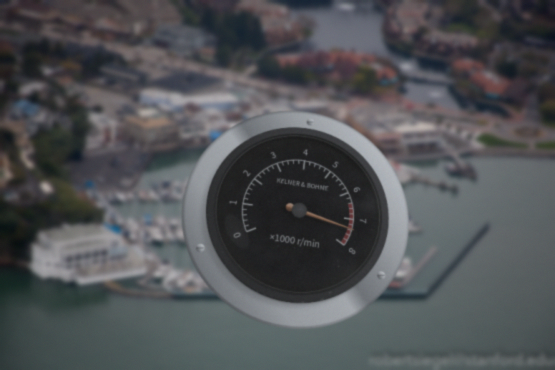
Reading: **7400** rpm
